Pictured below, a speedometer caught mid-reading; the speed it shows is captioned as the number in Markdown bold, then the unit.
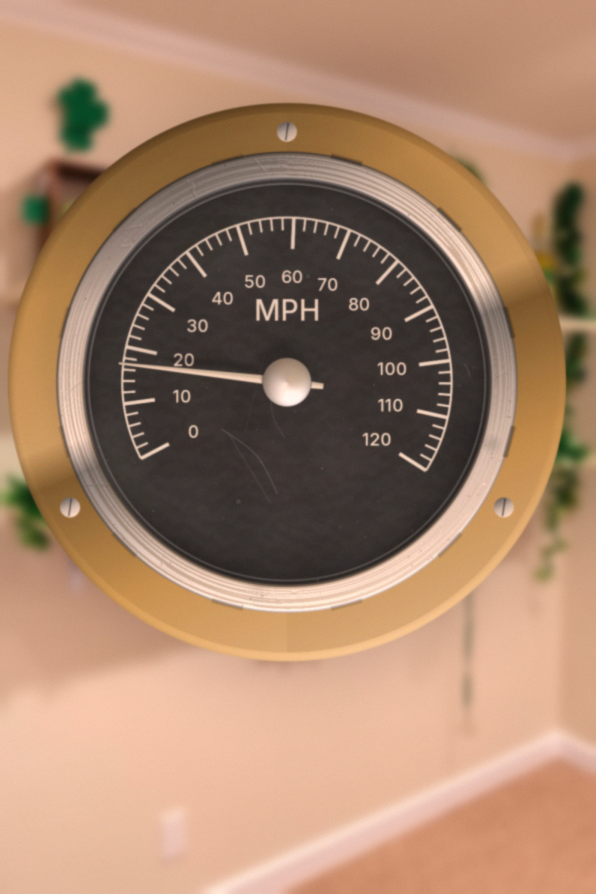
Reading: **17** mph
